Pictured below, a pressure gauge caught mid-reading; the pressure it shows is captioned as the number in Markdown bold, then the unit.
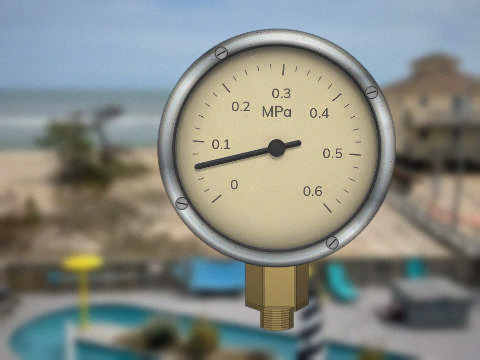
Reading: **0.06** MPa
